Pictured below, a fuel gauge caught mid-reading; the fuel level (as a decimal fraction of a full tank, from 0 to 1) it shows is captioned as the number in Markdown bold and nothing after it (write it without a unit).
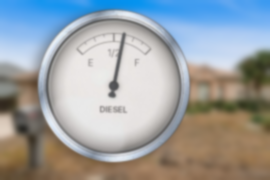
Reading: **0.625**
